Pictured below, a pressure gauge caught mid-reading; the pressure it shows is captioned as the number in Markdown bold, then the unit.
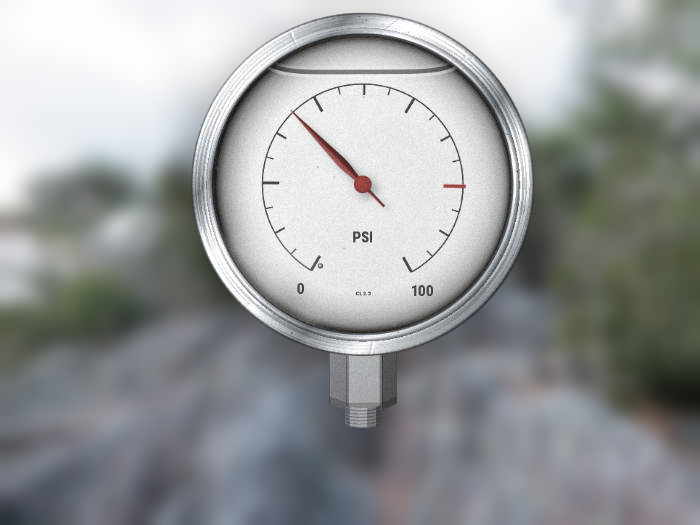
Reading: **35** psi
